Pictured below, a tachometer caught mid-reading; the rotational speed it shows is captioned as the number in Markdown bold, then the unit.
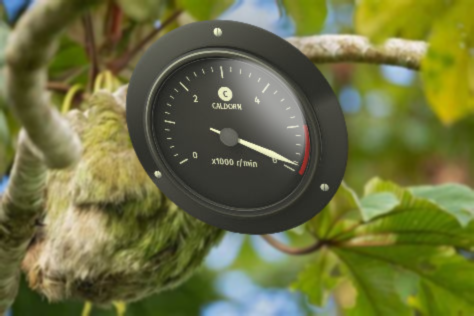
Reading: **5800** rpm
